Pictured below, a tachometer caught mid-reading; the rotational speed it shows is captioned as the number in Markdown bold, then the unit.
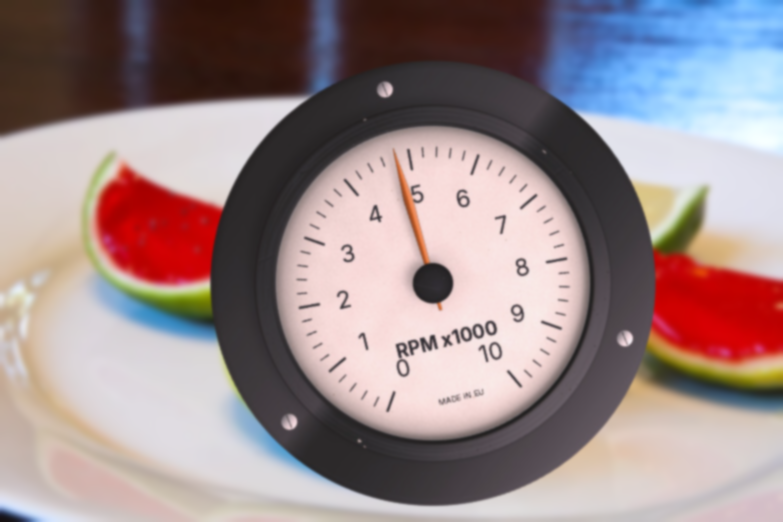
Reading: **4800** rpm
